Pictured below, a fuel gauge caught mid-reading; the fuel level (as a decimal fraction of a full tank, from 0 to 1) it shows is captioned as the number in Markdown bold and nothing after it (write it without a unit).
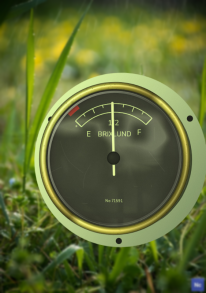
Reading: **0.5**
